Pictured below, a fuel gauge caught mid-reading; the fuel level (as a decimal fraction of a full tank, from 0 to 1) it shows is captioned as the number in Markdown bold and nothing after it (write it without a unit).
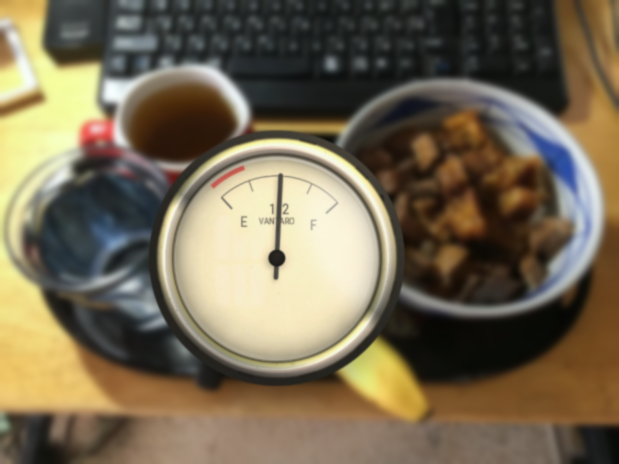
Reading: **0.5**
